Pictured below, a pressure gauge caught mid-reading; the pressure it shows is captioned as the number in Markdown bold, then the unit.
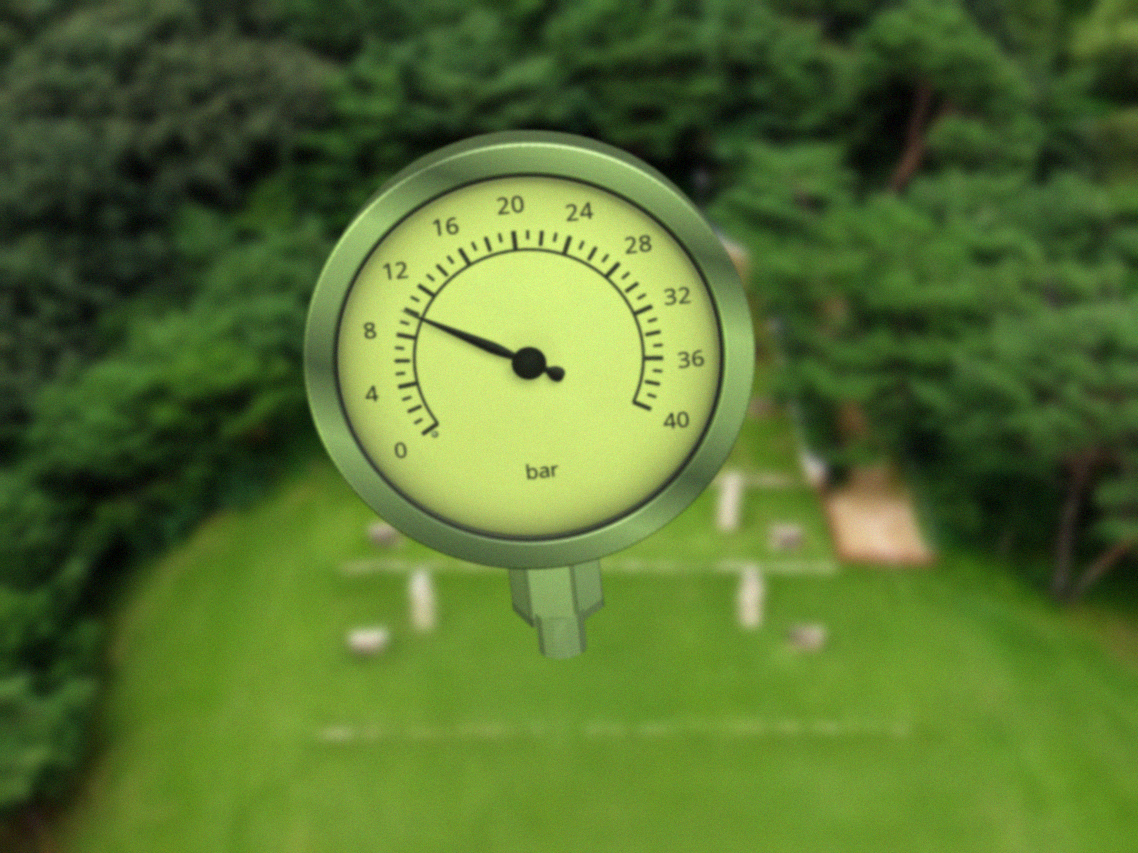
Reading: **10** bar
